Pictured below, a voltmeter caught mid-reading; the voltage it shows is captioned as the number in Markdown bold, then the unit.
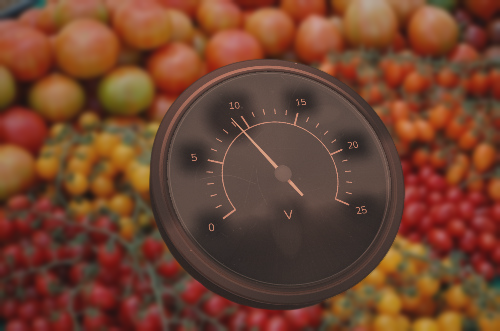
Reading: **9** V
